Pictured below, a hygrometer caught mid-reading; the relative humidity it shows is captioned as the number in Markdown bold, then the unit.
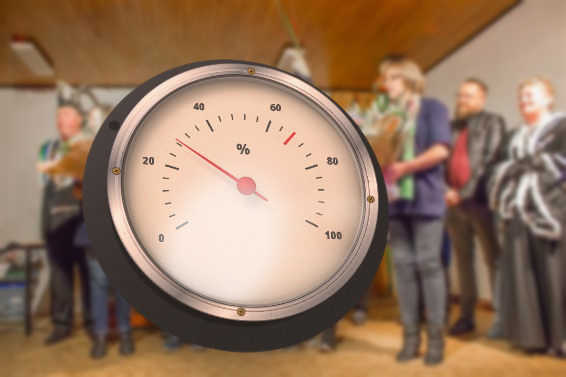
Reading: **28** %
